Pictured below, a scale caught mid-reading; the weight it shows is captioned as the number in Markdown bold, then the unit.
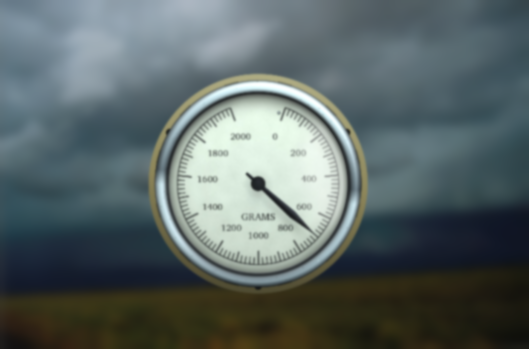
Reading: **700** g
